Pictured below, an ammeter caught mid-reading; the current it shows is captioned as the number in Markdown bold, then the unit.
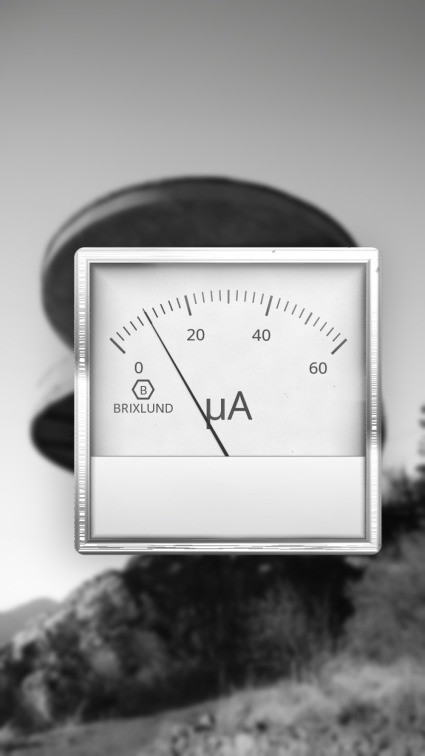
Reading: **10** µA
